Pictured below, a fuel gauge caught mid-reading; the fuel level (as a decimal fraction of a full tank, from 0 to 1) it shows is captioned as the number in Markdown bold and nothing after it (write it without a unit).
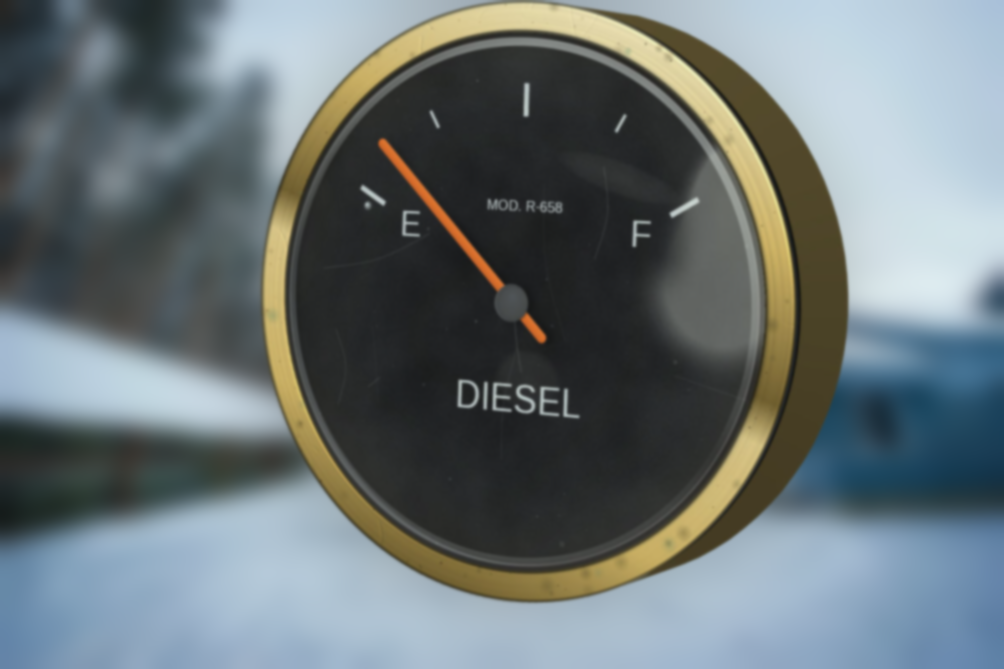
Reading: **0.125**
